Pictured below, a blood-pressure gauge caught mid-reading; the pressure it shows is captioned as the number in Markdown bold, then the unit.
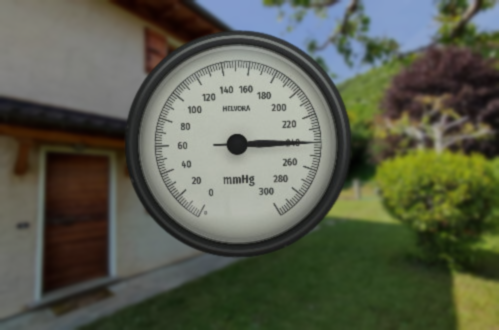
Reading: **240** mmHg
